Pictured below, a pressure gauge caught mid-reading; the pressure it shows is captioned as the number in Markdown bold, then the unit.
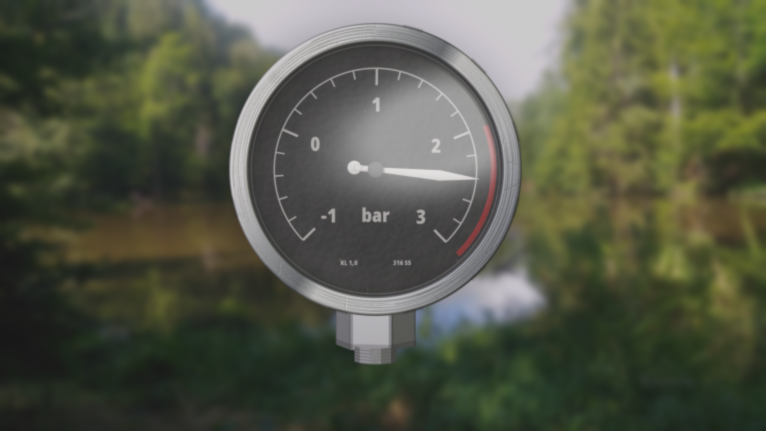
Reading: **2.4** bar
